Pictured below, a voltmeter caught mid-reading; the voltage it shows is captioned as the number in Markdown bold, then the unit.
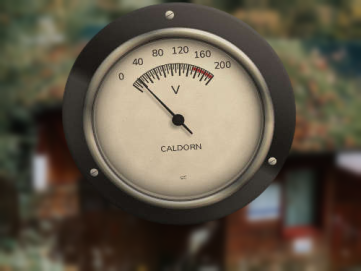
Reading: **20** V
